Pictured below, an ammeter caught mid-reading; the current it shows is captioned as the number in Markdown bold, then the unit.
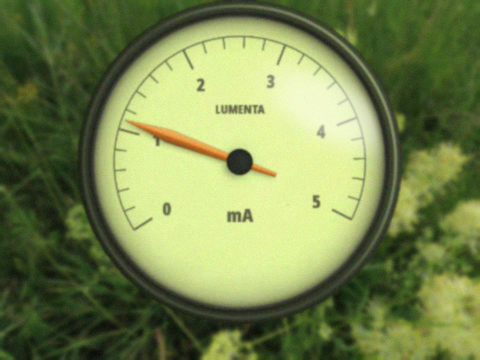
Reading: **1.1** mA
